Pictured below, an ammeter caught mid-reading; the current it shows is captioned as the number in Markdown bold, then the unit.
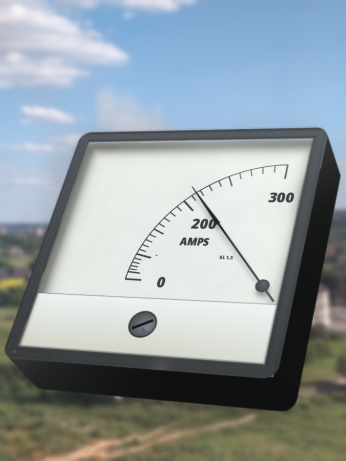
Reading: **215** A
